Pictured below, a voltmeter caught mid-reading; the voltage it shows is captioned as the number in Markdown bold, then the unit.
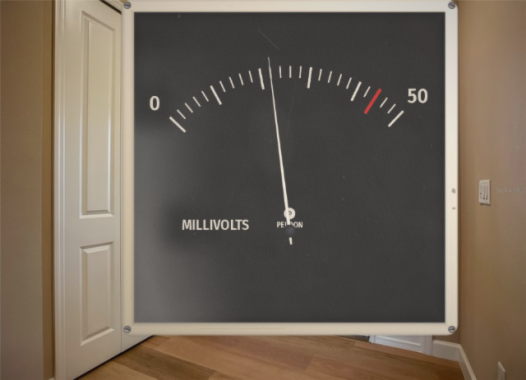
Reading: **22** mV
